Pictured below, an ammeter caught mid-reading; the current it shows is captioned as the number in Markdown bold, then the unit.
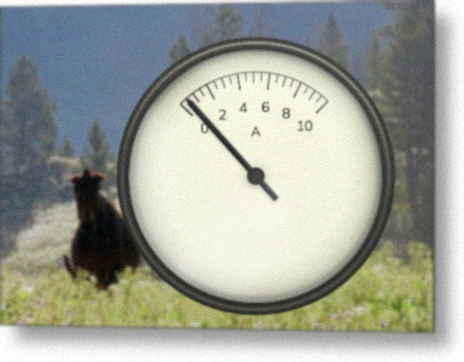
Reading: **0.5** A
